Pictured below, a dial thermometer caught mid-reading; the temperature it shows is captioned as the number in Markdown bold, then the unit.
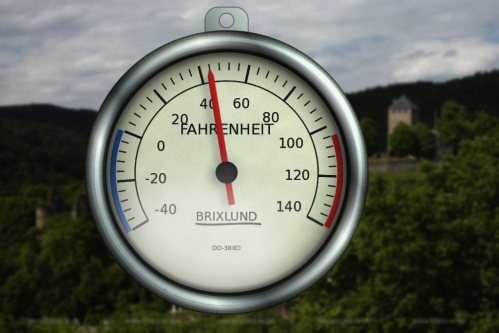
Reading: **44** °F
